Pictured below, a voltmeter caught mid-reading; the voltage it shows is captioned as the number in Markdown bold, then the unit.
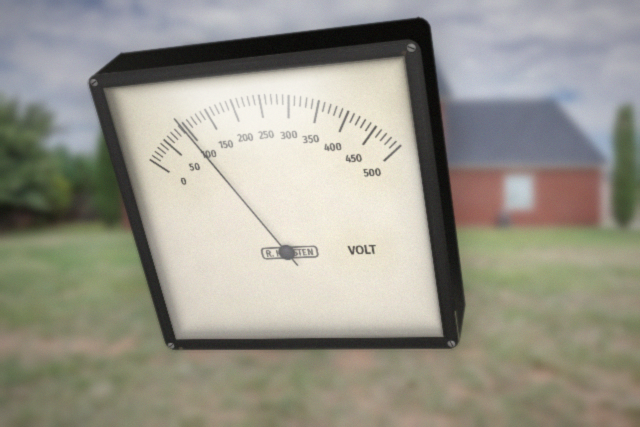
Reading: **100** V
